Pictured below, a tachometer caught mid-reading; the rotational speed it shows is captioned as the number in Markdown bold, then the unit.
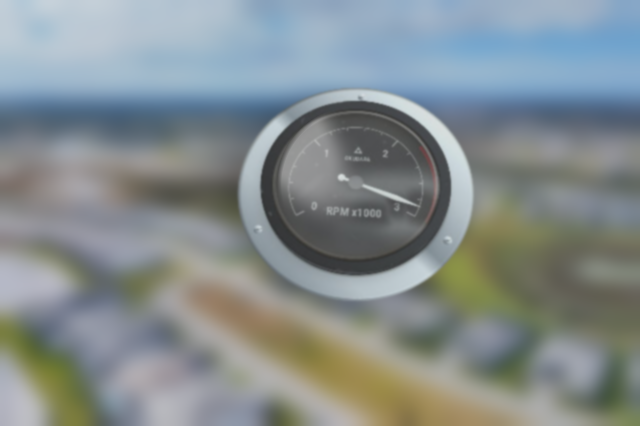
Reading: **2900** rpm
